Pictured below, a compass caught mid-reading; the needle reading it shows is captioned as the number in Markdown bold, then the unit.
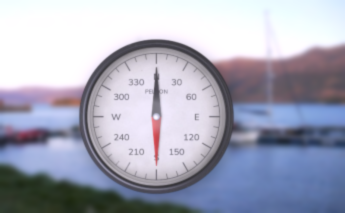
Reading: **180** °
